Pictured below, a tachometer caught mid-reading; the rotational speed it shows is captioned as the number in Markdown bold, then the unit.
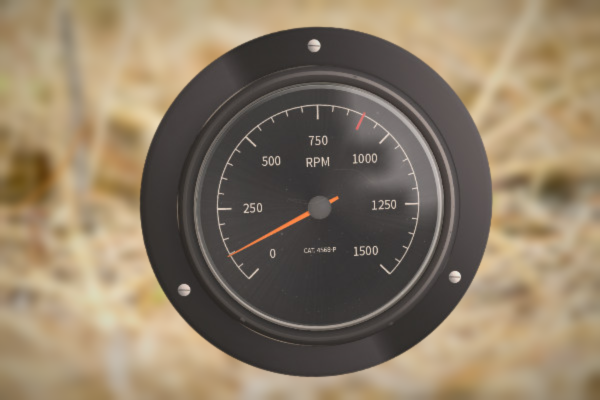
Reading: **100** rpm
